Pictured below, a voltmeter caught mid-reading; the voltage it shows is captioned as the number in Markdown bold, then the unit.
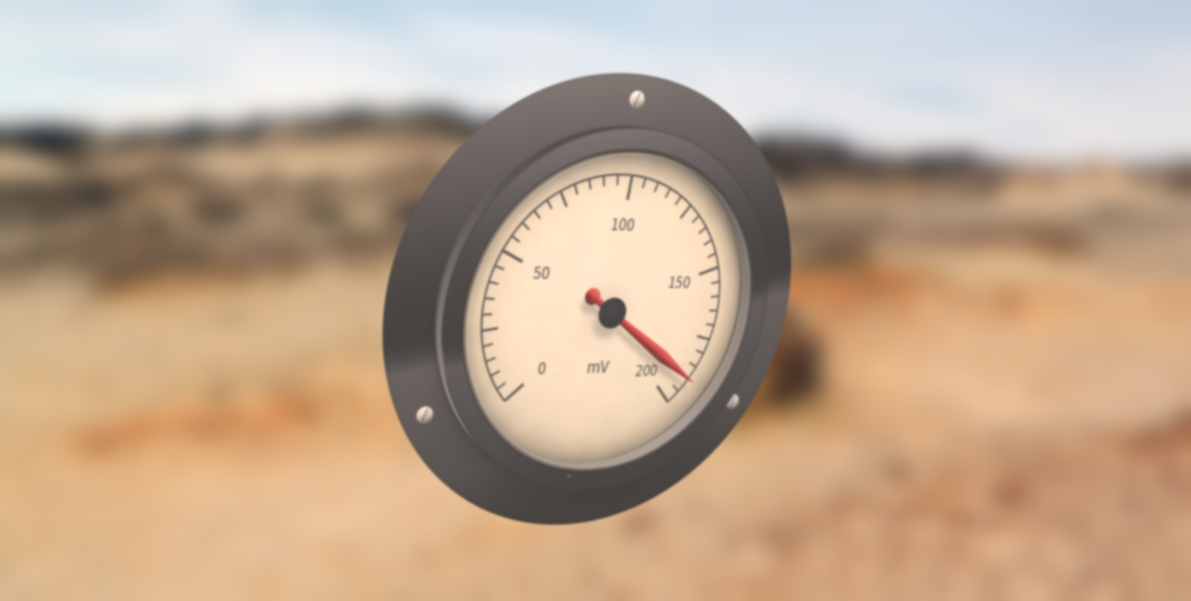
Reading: **190** mV
